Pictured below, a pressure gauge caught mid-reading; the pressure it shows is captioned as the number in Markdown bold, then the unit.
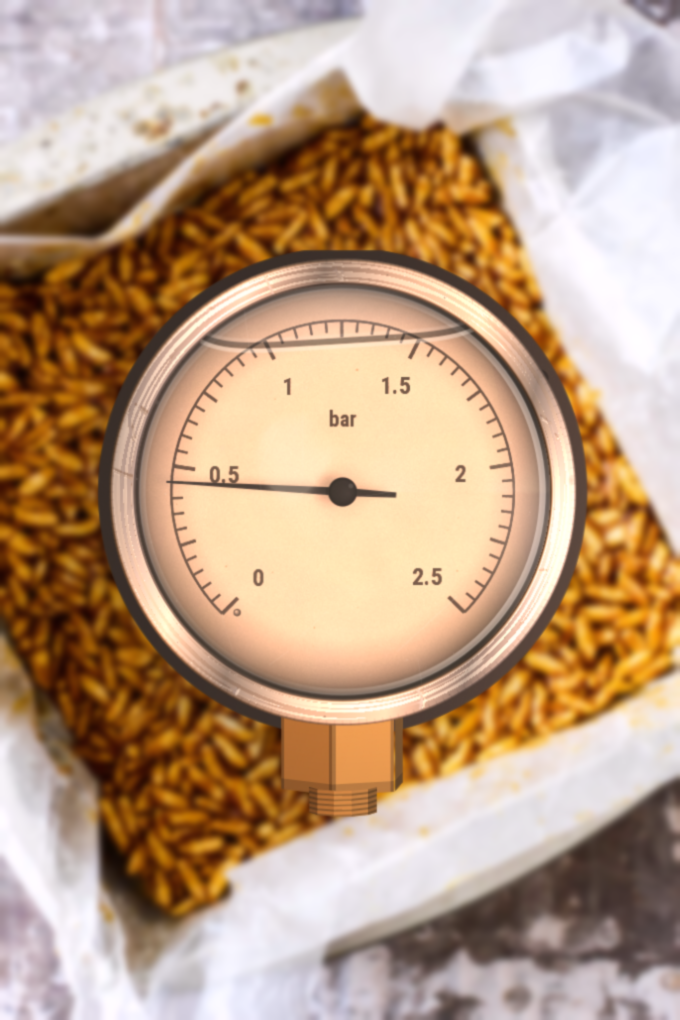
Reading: **0.45** bar
